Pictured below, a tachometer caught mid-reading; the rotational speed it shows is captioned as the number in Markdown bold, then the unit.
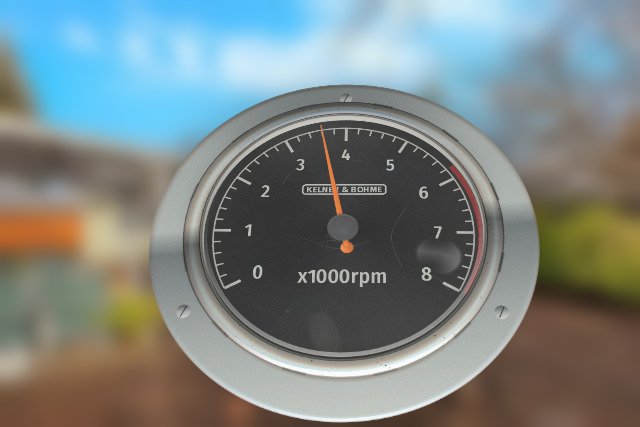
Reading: **3600** rpm
